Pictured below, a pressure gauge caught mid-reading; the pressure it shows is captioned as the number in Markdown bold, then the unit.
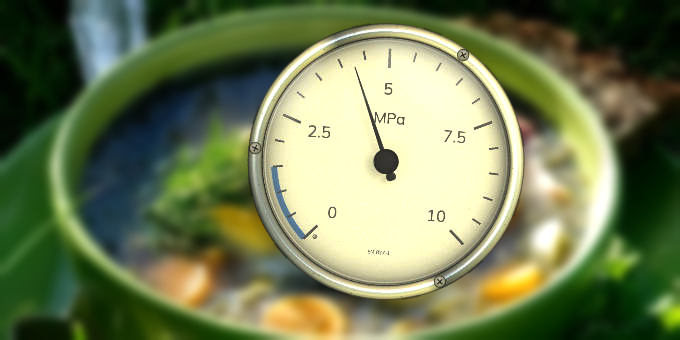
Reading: **4.25** MPa
